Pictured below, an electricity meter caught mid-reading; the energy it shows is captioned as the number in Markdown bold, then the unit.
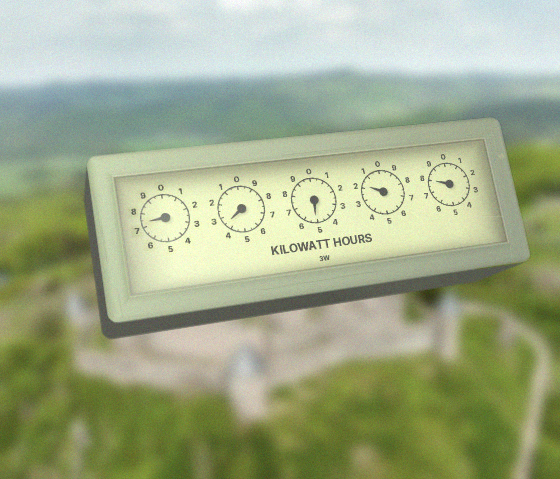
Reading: **73518** kWh
